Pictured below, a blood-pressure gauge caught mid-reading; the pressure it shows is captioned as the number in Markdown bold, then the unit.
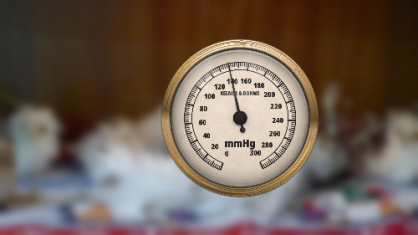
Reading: **140** mmHg
